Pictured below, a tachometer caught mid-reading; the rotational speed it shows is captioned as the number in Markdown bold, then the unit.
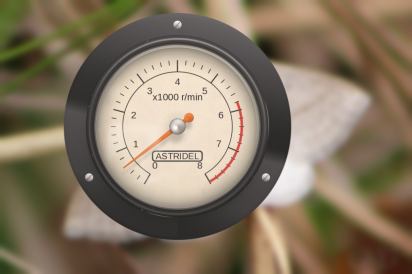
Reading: **600** rpm
